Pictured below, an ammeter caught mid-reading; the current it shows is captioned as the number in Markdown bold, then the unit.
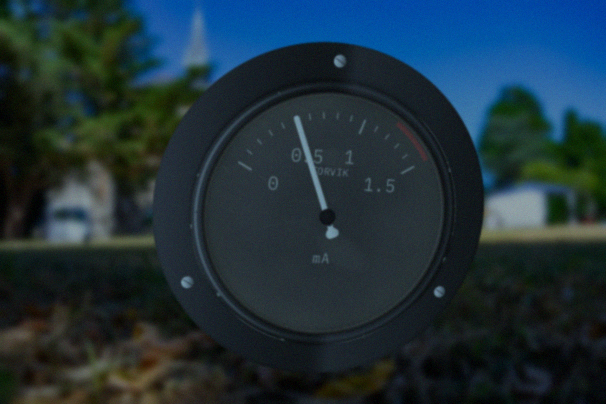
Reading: **0.5** mA
